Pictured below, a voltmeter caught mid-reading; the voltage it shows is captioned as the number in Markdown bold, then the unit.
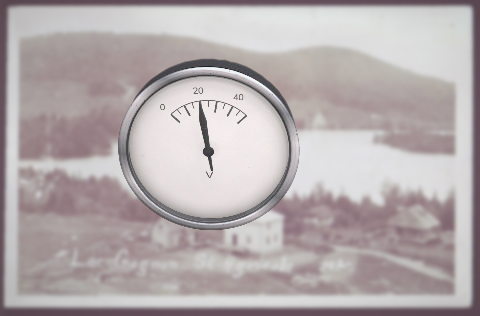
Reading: **20** V
